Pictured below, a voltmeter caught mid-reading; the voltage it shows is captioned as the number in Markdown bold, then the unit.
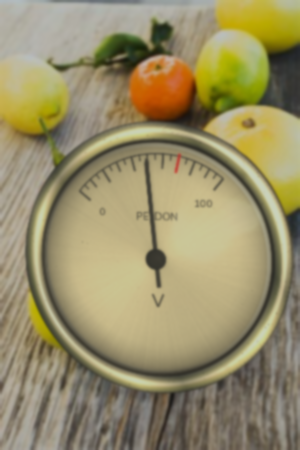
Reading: **50** V
